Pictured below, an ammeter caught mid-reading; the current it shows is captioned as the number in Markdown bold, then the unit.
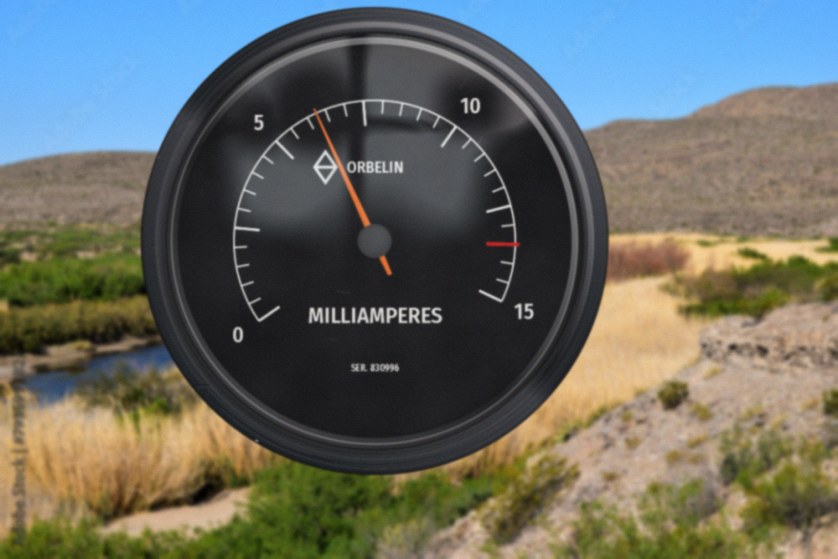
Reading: **6.25** mA
